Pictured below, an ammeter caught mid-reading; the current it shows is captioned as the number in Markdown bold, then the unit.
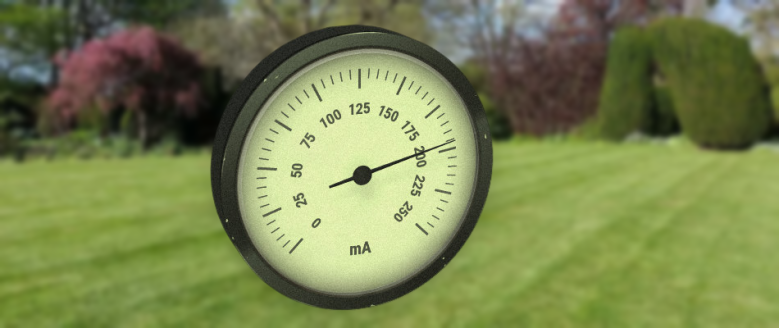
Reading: **195** mA
